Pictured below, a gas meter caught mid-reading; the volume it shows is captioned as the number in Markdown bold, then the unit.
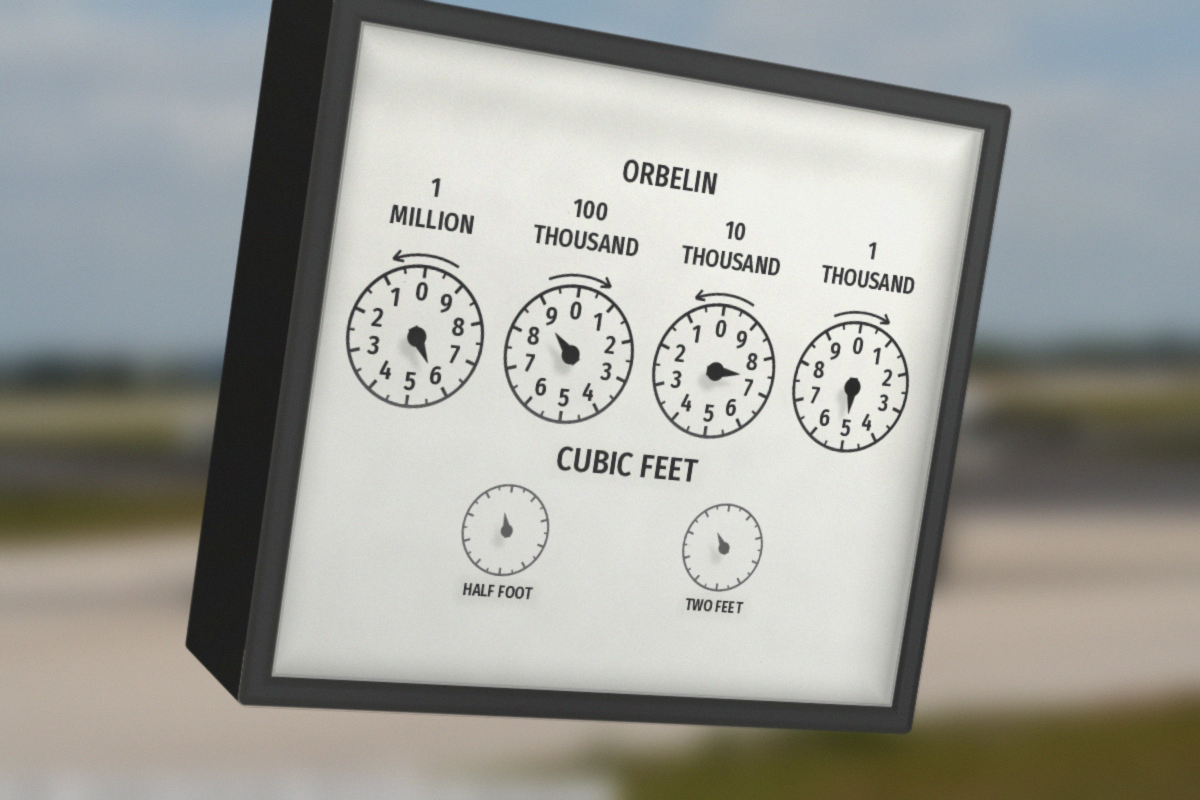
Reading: **587500** ft³
